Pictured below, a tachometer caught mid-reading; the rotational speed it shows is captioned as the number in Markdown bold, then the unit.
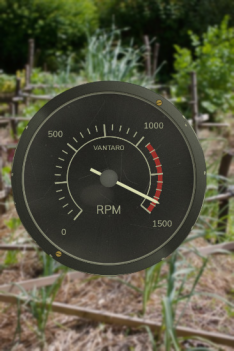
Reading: **1425** rpm
